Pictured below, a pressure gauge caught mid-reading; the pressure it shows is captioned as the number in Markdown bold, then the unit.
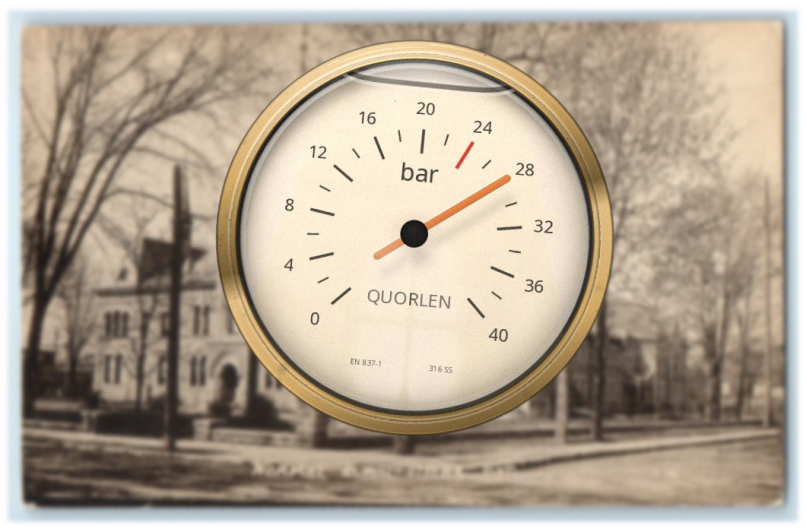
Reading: **28** bar
